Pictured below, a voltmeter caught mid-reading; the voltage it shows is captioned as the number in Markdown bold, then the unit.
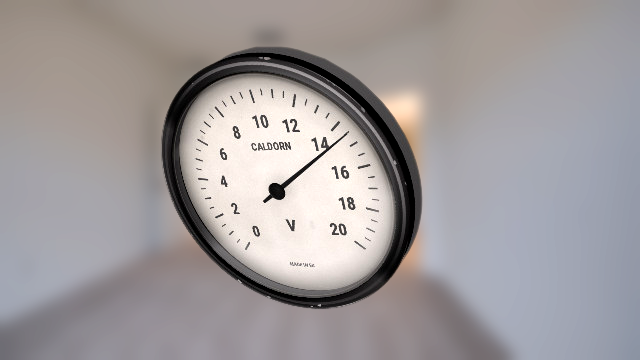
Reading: **14.5** V
